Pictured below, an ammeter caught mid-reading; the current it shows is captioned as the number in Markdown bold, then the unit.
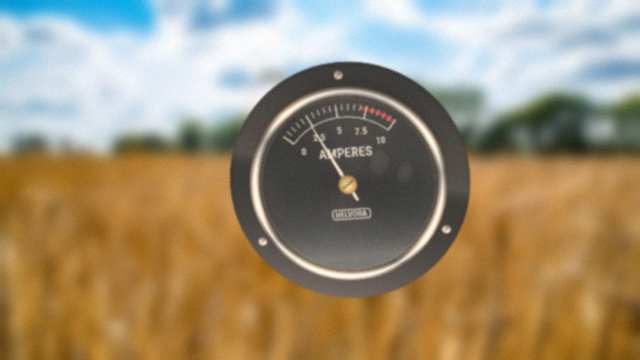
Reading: **2.5** A
